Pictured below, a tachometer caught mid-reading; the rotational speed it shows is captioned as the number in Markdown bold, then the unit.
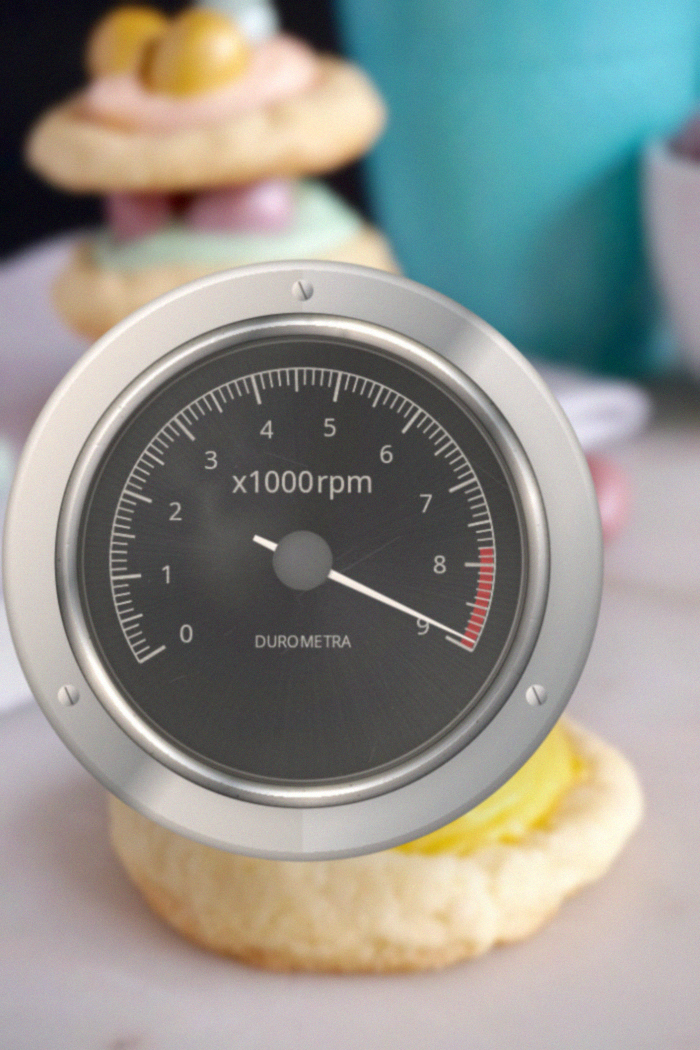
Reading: **8900** rpm
